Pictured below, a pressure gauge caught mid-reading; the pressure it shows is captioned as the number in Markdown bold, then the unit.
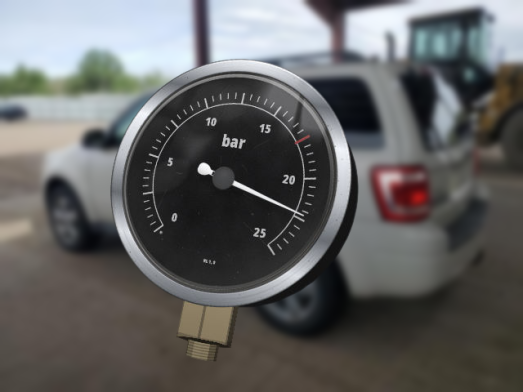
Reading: **22.25** bar
